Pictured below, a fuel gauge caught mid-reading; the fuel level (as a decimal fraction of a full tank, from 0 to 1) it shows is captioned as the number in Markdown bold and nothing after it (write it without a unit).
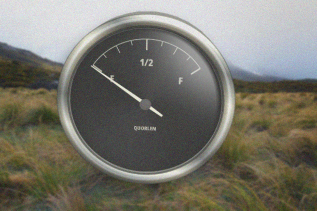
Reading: **0**
